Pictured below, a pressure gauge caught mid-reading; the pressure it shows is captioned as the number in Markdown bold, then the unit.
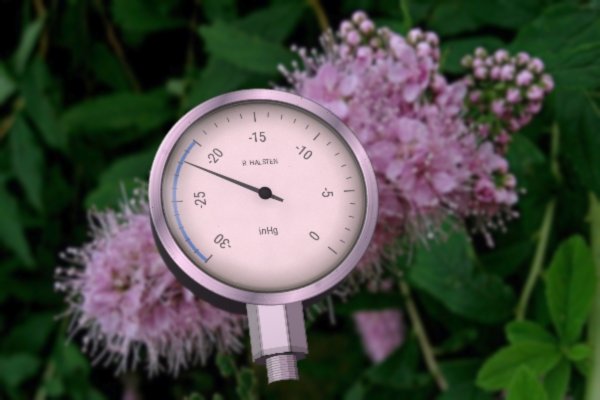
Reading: **-22** inHg
